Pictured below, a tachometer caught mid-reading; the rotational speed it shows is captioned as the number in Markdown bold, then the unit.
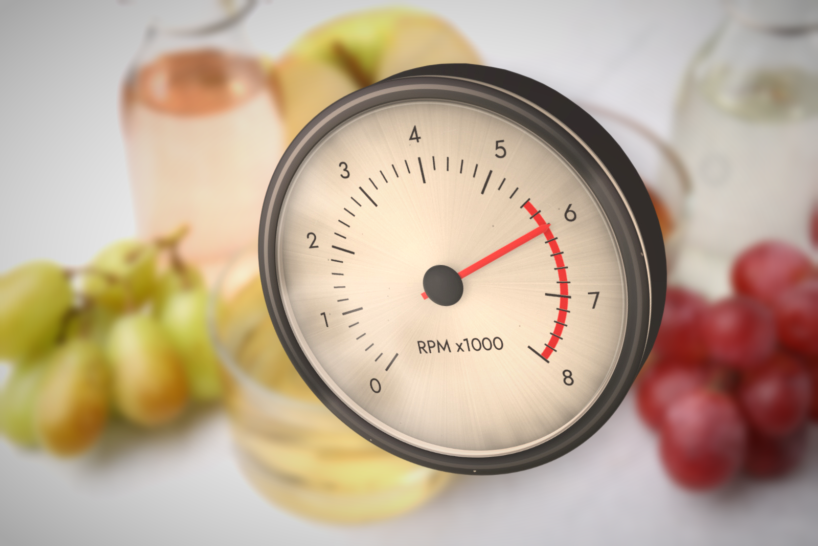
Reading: **6000** rpm
